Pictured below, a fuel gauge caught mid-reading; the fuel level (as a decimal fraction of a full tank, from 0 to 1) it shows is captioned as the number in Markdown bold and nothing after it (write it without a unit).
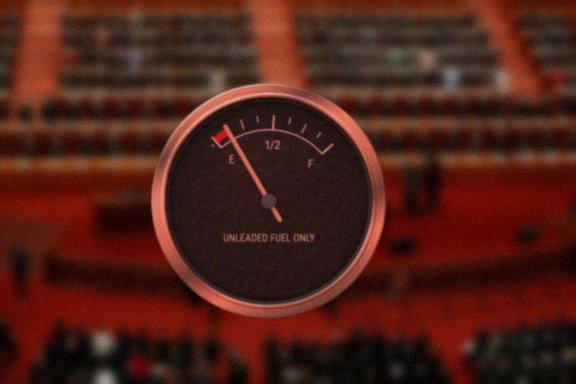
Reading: **0.125**
